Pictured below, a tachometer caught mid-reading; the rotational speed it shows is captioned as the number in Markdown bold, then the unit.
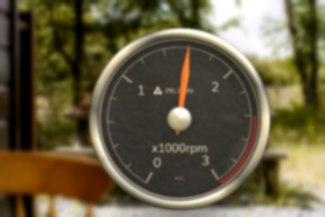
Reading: **1600** rpm
